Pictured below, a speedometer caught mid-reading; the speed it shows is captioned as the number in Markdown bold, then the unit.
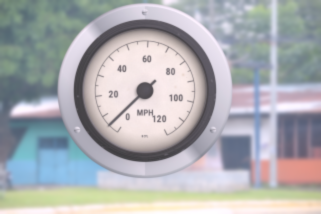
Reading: **5** mph
